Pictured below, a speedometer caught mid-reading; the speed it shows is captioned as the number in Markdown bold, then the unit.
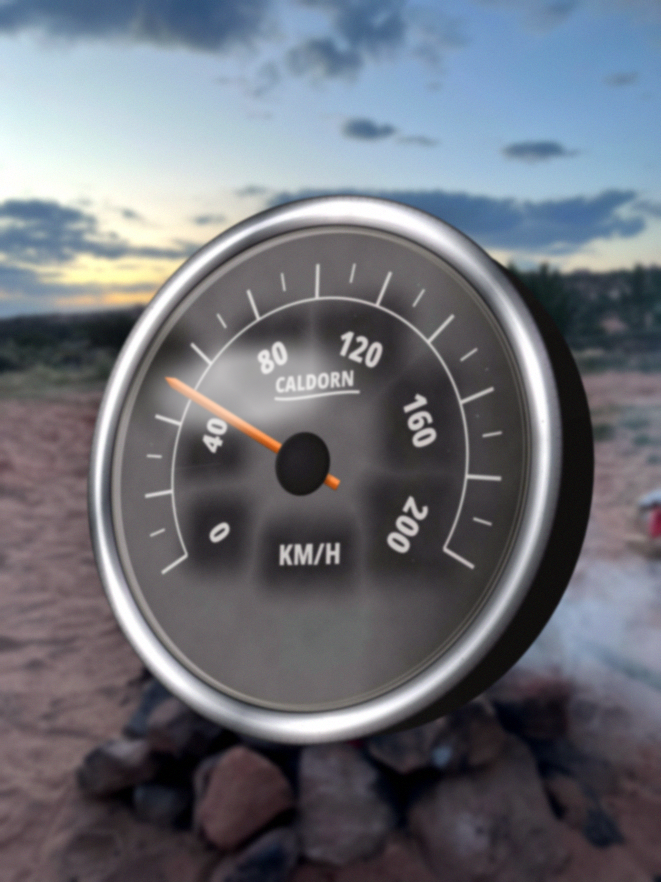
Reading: **50** km/h
